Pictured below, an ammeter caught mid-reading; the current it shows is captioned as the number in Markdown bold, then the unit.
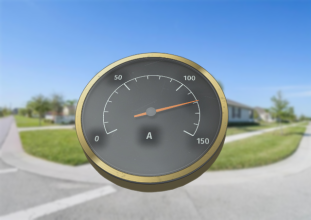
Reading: **120** A
